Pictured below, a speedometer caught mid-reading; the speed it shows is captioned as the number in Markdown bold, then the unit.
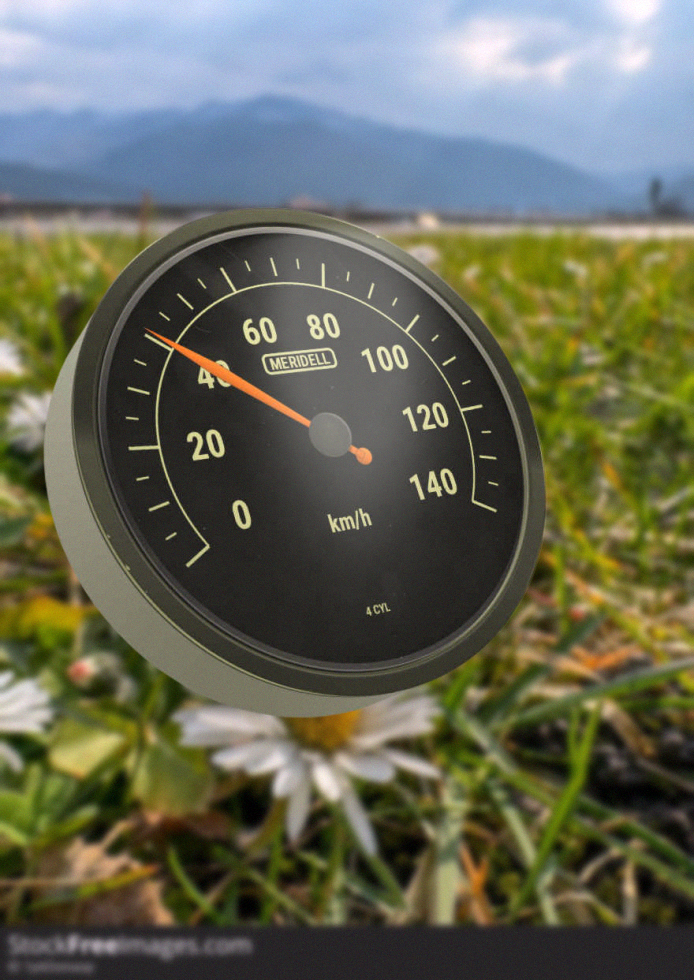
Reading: **40** km/h
